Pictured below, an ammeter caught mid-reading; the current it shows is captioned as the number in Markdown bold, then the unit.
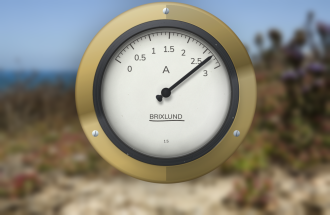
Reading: **2.7** A
